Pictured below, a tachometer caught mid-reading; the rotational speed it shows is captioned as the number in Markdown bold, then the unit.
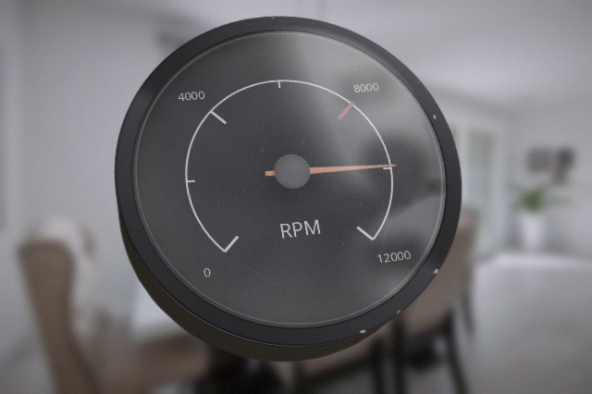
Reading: **10000** rpm
